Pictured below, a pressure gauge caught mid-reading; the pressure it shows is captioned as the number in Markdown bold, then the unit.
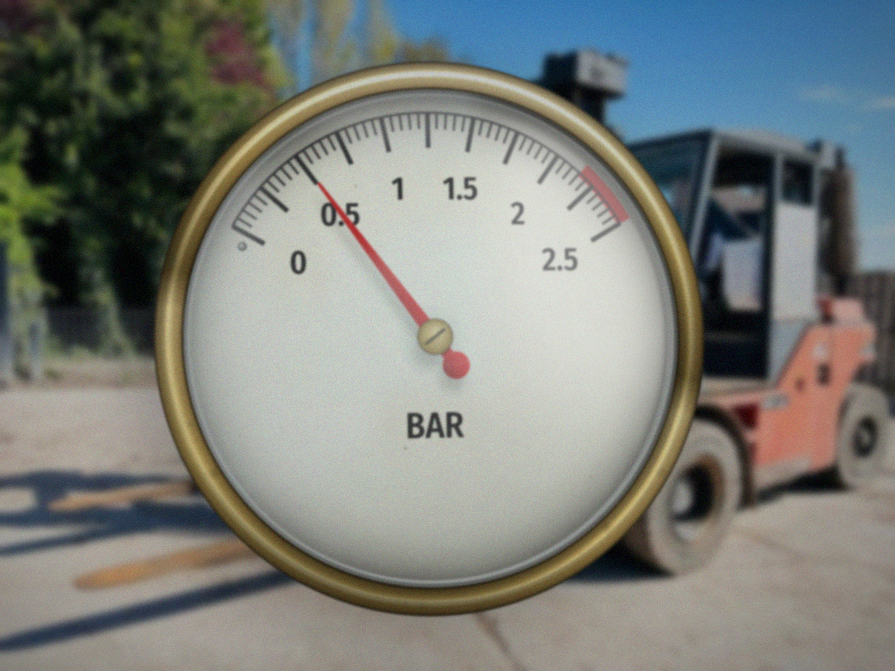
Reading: **0.5** bar
